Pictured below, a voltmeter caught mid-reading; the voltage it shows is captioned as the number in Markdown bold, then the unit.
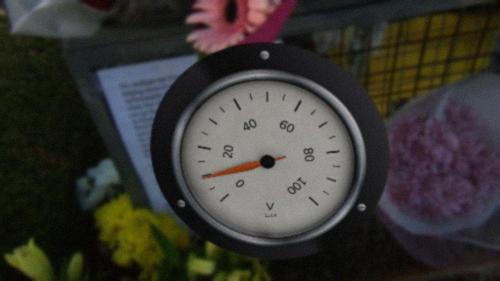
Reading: **10** V
